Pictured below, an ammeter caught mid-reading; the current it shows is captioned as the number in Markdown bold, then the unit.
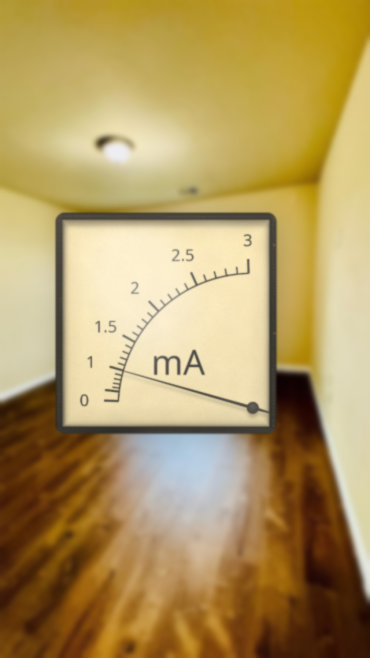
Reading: **1** mA
